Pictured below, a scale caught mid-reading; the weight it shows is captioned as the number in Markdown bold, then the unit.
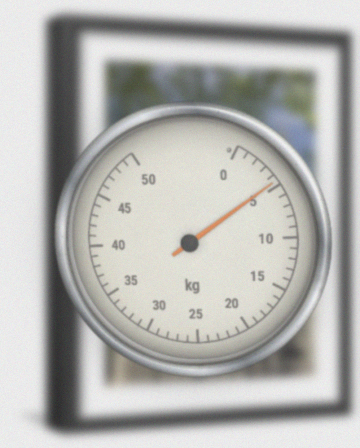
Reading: **4.5** kg
